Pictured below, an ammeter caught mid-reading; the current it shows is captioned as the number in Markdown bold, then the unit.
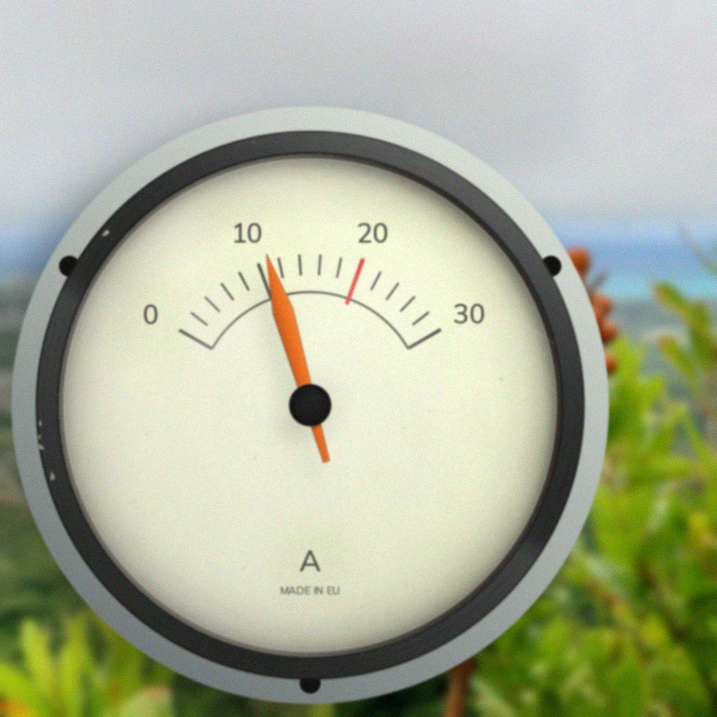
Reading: **11** A
